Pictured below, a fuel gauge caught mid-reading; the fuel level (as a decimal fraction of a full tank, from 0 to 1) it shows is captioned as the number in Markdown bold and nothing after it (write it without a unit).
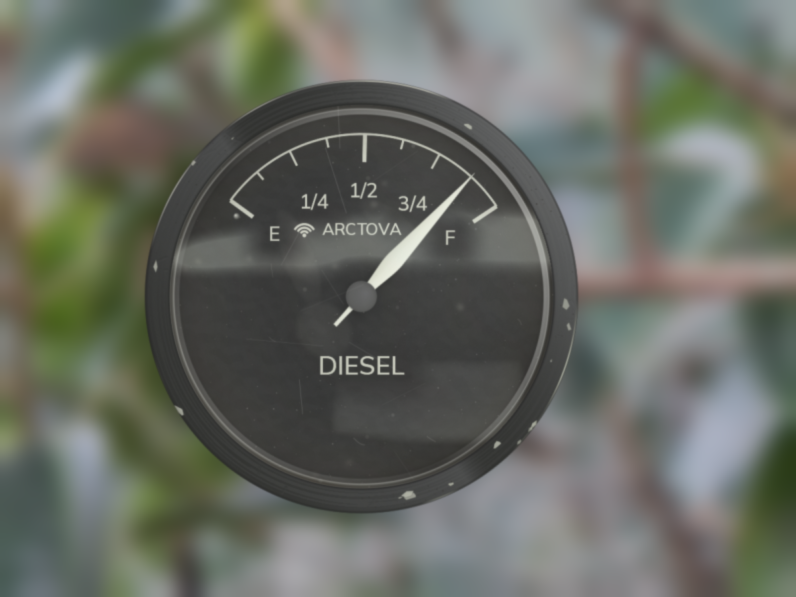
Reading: **0.875**
